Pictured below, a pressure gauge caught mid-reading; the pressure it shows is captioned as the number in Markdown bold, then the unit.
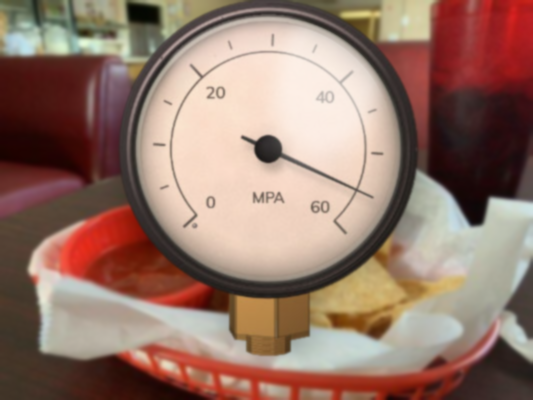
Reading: **55** MPa
